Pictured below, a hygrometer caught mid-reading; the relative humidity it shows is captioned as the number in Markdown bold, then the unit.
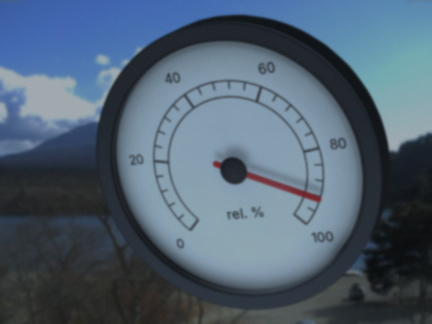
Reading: **92** %
